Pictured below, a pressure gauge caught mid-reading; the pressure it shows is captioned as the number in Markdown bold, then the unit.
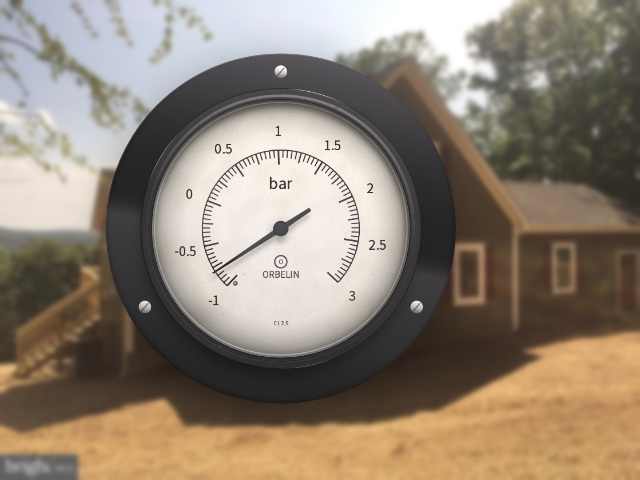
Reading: **-0.8** bar
